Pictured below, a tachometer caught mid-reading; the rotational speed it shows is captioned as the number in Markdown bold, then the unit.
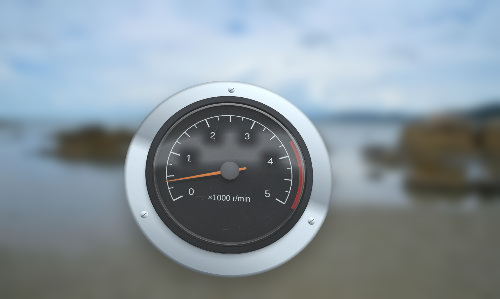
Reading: **375** rpm
